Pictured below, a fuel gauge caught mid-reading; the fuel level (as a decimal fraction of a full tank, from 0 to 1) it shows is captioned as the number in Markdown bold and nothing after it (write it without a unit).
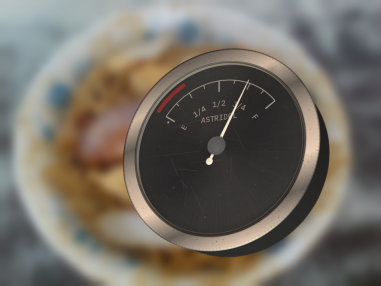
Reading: **0.75**
